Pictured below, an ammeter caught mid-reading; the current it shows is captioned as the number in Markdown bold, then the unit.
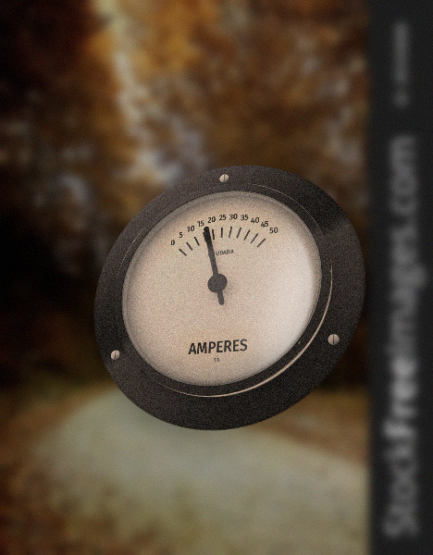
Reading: **17.5** A
